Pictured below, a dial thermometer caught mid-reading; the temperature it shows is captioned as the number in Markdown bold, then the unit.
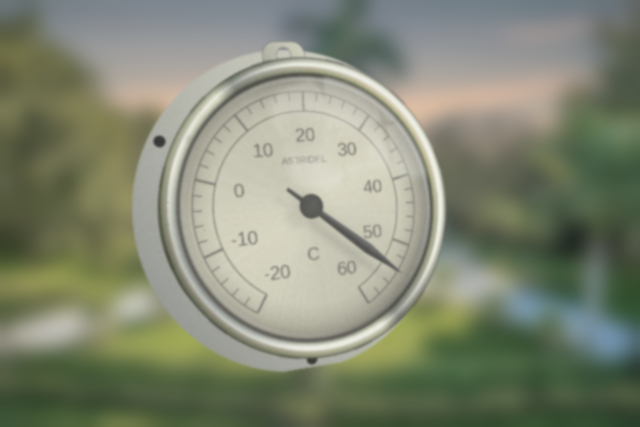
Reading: **54** °C
